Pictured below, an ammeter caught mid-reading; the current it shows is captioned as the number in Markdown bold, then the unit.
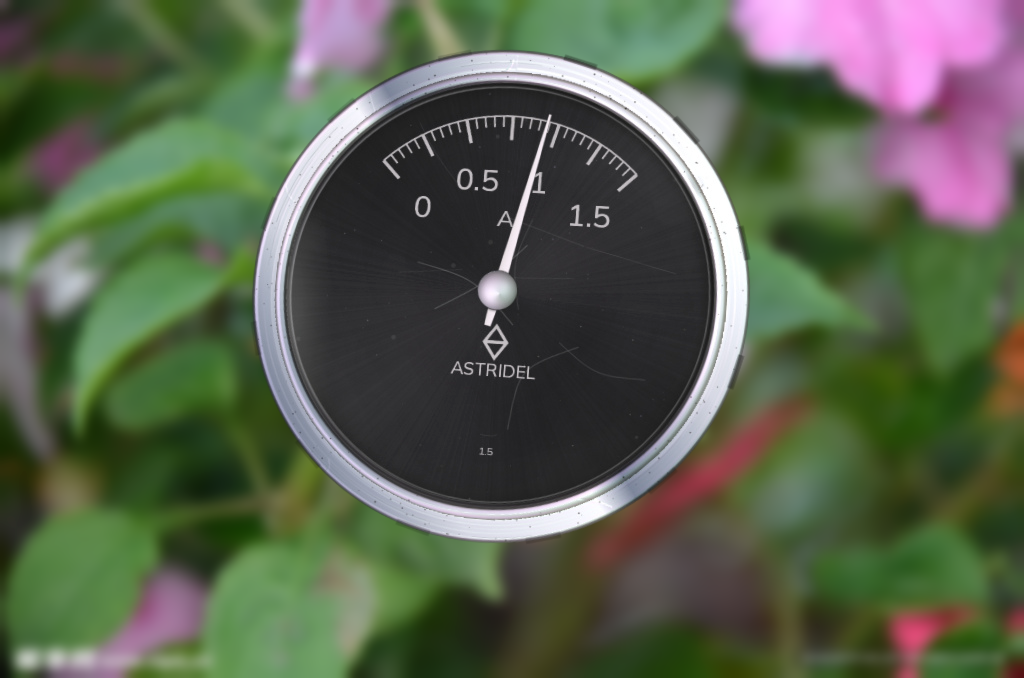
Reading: **0.95** A
